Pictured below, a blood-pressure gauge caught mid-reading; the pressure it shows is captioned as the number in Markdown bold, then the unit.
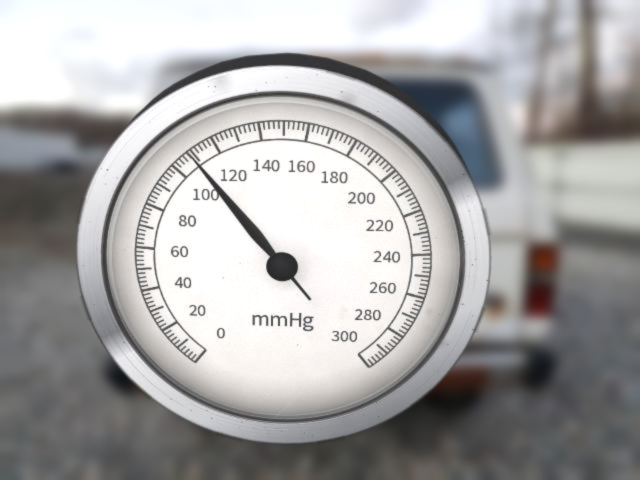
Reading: **110** mmHg
